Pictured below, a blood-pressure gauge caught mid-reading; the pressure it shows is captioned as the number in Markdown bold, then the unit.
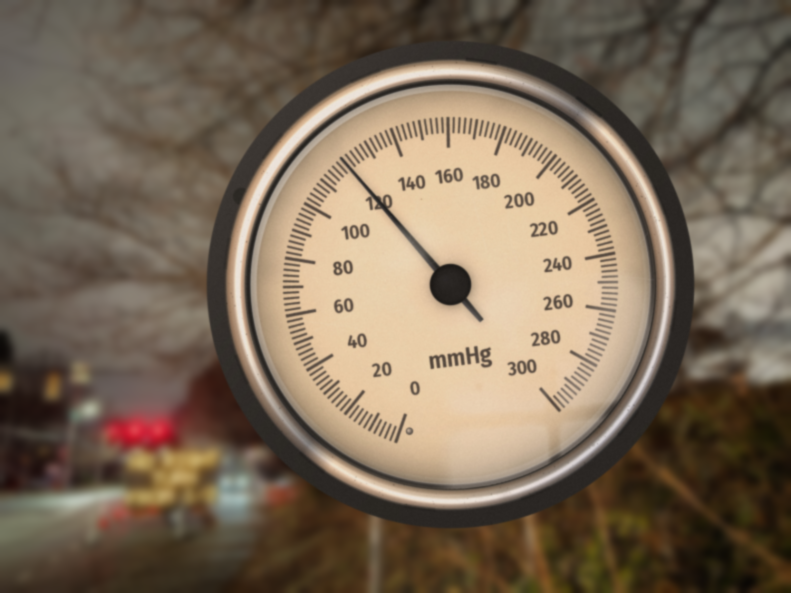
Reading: **120** mmHg
